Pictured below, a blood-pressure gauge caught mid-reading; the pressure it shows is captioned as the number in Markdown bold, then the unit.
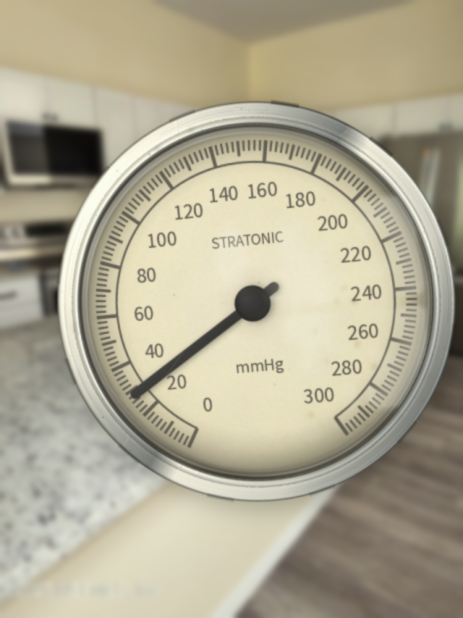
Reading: **28** mmHg
